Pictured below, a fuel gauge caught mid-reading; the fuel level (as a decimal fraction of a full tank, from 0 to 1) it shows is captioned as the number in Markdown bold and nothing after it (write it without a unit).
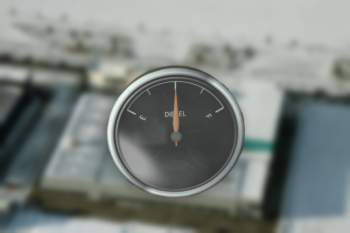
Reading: **0.5**
